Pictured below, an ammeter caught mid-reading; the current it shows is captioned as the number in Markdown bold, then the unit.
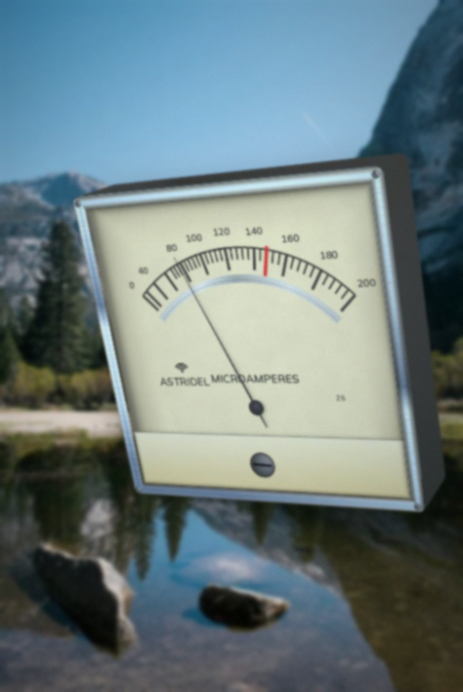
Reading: **80** µA
